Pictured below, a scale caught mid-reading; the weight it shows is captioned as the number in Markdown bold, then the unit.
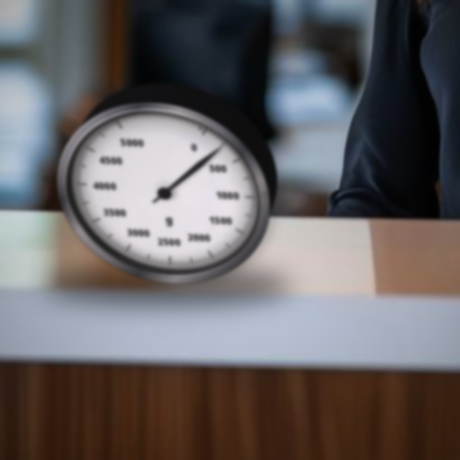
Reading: **250** g
